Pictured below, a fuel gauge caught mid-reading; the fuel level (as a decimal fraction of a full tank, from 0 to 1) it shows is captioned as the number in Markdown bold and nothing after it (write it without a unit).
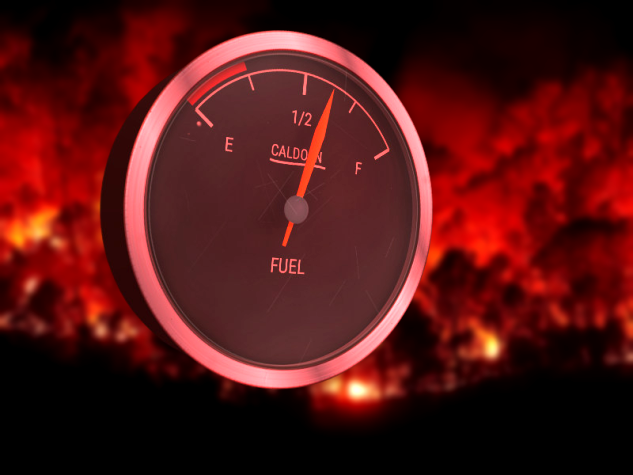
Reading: **0.625**
